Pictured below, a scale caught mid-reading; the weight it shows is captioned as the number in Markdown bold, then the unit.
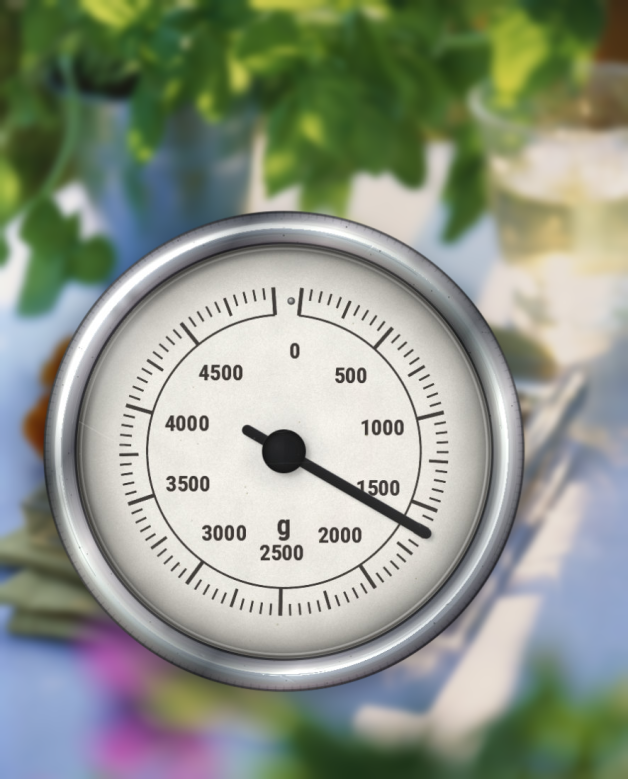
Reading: **1625** g
